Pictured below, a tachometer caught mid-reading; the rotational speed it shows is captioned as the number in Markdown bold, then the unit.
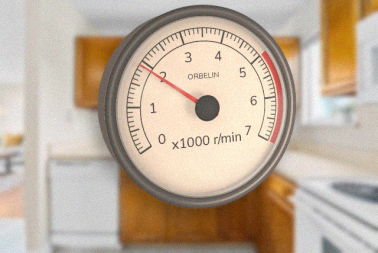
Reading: **1900** rpm
